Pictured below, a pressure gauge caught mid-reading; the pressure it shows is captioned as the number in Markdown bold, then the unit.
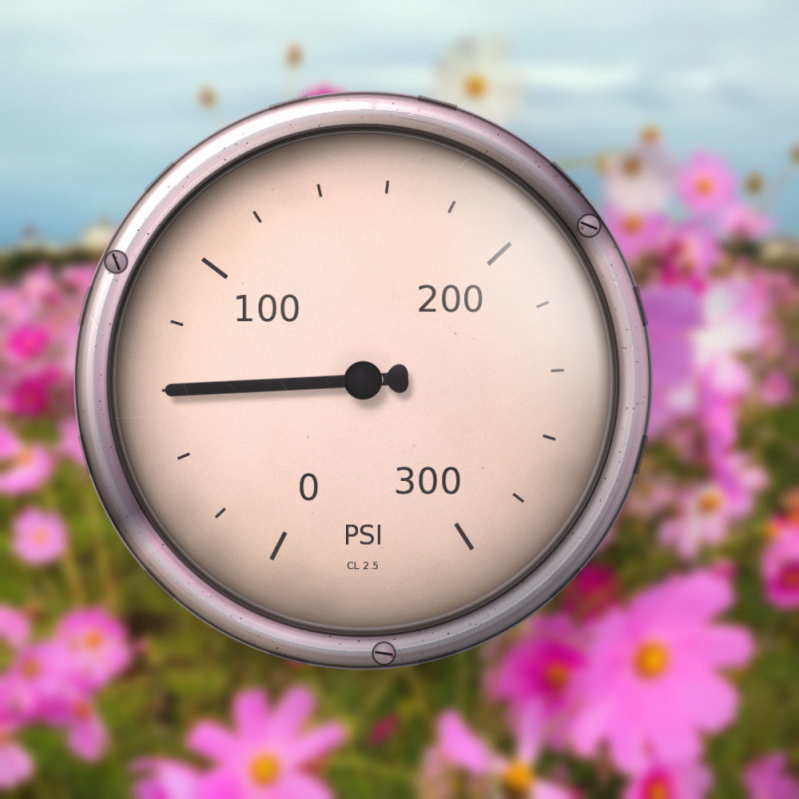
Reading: **60** psi
